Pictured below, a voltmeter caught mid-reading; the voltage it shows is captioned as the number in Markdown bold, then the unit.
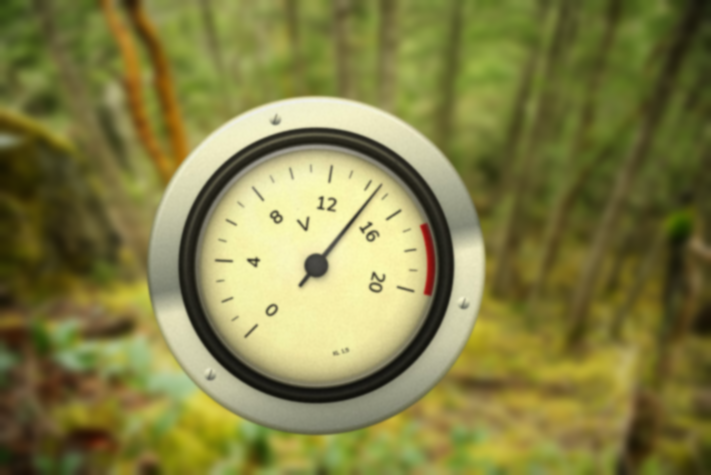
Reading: **14.5** V
